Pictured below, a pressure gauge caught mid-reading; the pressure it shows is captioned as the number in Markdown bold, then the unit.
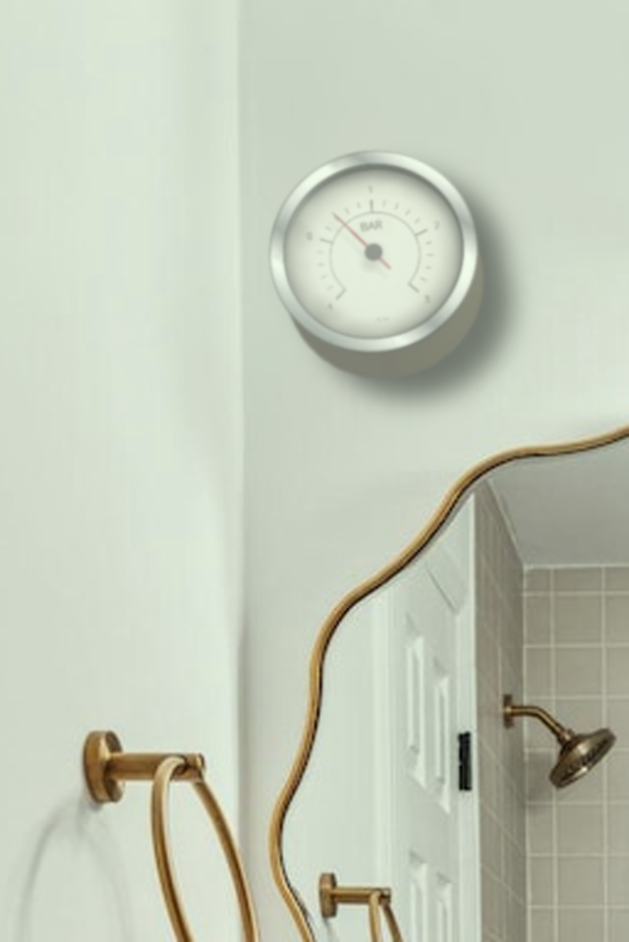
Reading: **0.4** bar
